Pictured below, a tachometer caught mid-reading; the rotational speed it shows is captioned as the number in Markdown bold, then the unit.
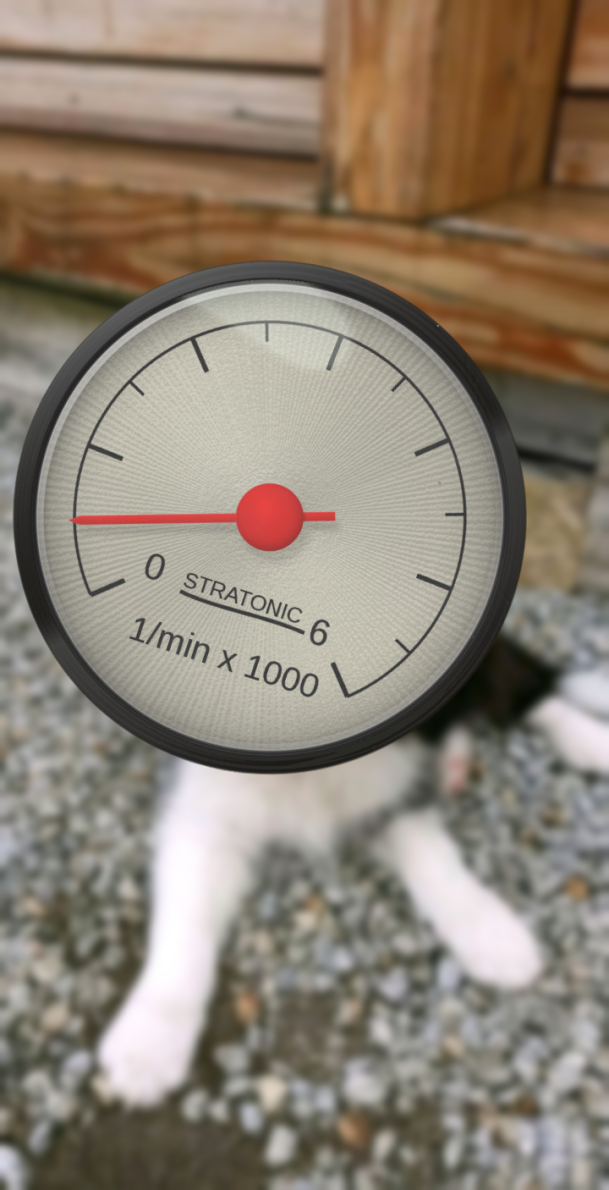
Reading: **500** rpm
